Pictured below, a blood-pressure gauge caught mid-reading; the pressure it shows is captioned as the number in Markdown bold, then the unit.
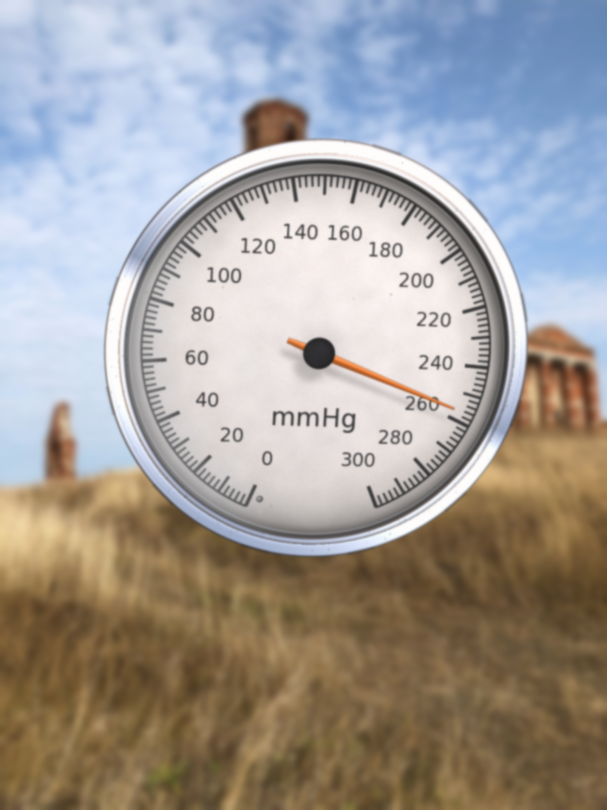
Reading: **256** mmHg
